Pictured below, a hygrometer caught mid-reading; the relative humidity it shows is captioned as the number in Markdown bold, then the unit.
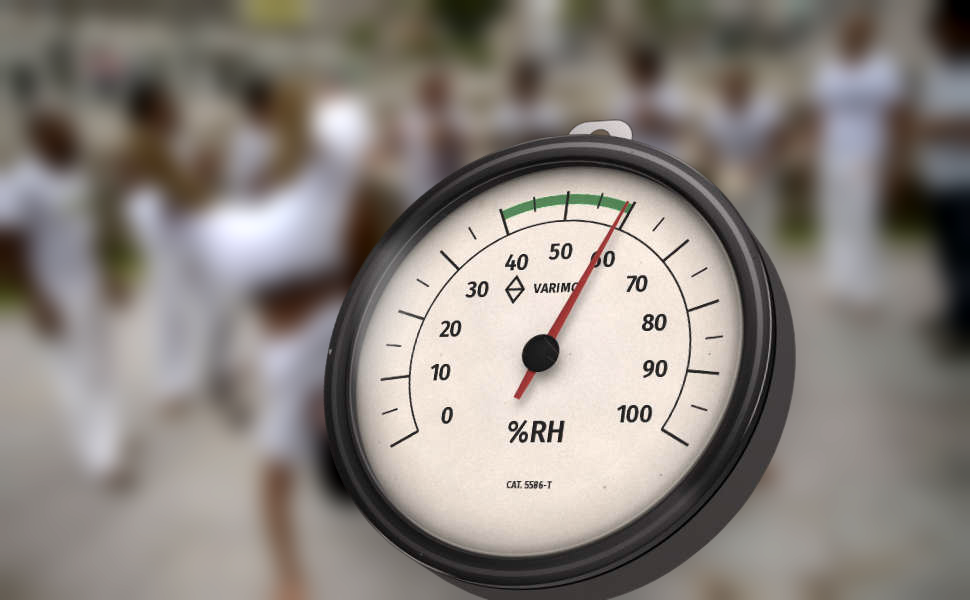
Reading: **60** %
